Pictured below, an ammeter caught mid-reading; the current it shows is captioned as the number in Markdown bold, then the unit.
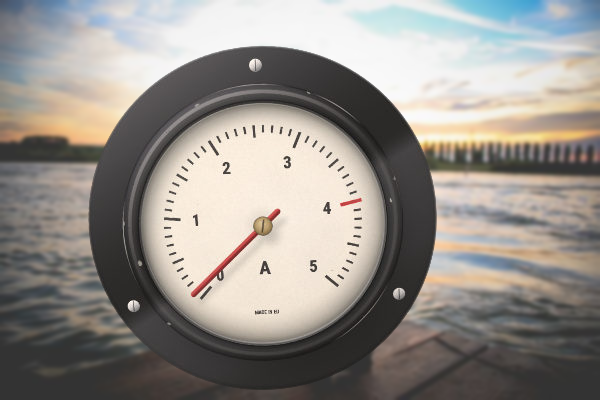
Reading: **0.1** A
